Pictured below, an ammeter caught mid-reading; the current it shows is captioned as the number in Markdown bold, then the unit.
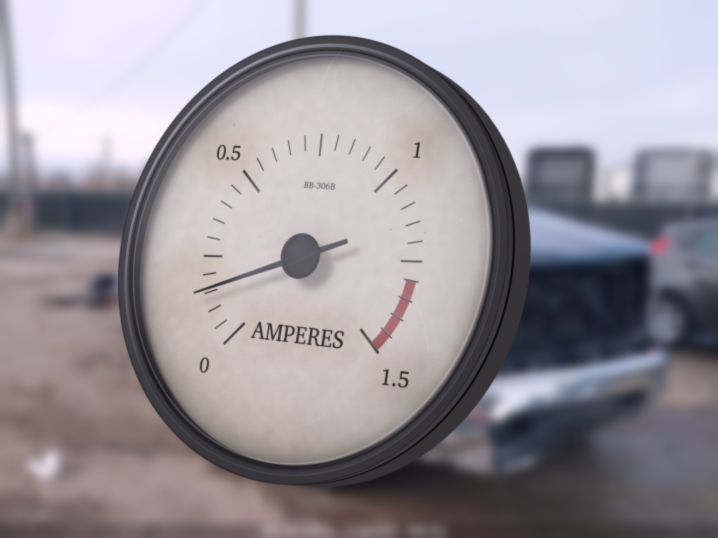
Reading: **0.15** A
